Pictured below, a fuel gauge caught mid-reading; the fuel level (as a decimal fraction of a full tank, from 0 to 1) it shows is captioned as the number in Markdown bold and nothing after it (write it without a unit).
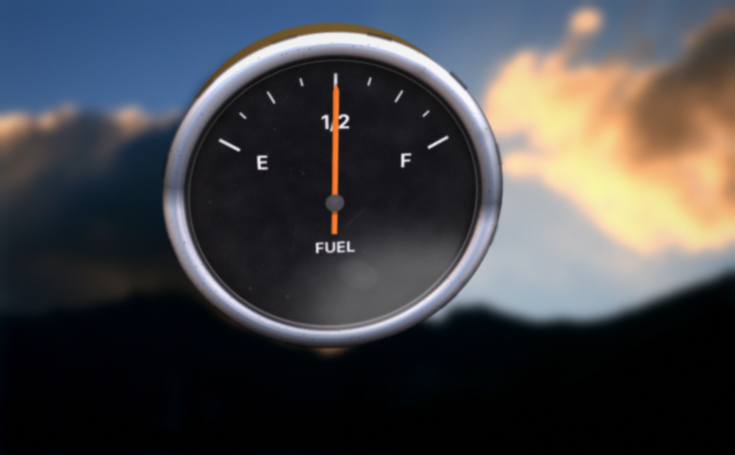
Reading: **0.5**
